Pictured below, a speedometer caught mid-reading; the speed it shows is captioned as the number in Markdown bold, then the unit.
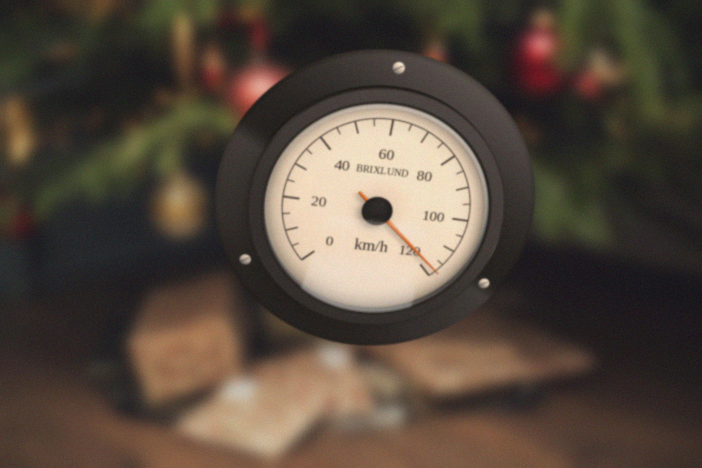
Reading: **117.5** km/h
